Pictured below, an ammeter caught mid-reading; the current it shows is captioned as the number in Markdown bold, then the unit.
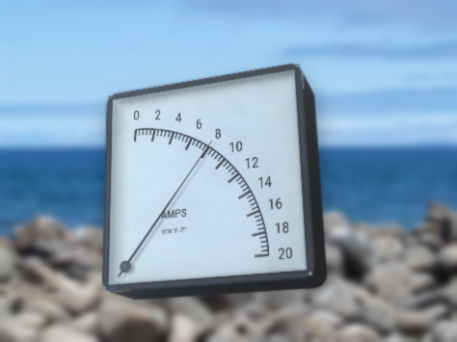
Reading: **8** A
